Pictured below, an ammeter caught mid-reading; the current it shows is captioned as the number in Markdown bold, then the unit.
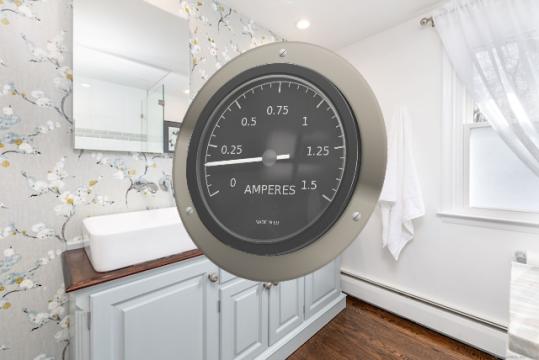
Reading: **0.15** A
